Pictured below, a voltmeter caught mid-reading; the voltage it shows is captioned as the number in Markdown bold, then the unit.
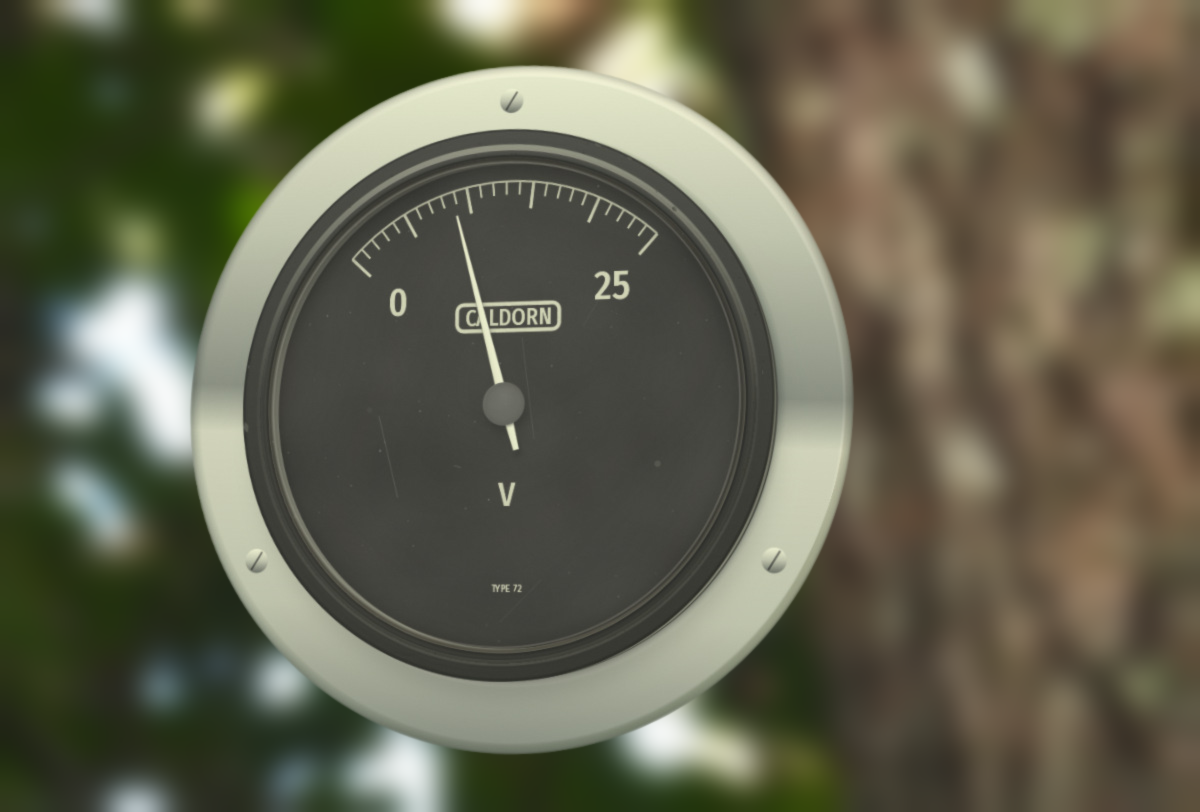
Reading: **9** V
